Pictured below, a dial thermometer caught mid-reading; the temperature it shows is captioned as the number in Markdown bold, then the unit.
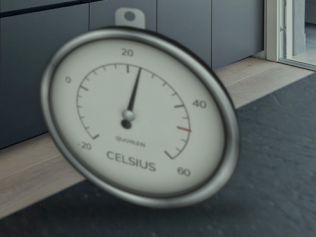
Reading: **24** °C
